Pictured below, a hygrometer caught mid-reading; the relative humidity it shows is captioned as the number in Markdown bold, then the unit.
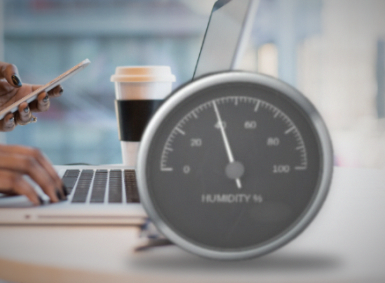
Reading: **40** %
